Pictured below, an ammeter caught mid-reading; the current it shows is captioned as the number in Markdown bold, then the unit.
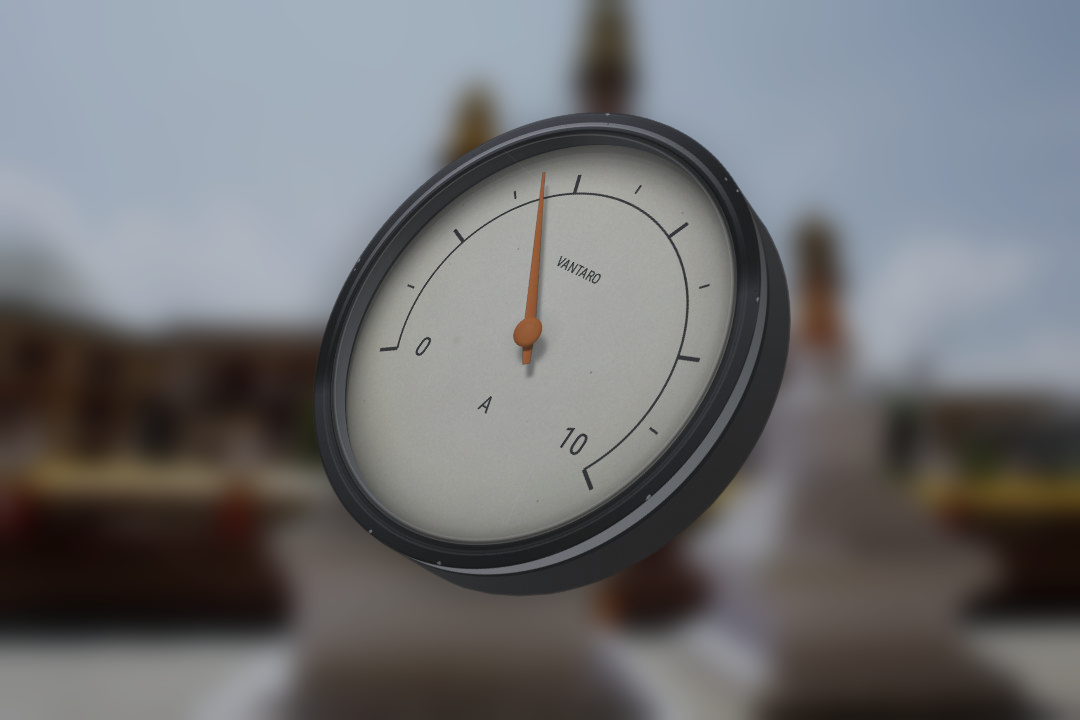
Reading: **3.5** A
